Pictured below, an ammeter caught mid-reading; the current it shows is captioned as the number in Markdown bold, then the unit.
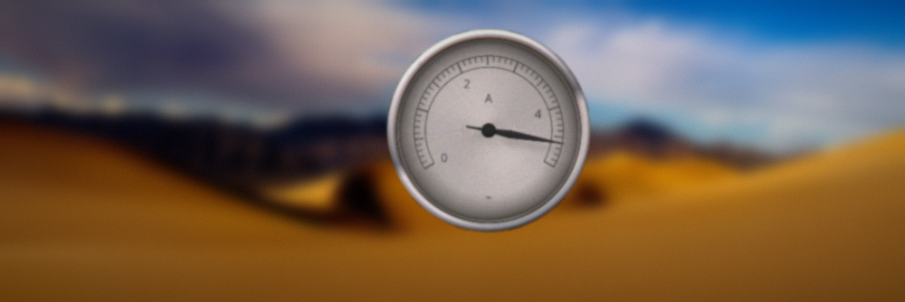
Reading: **4.6** A
